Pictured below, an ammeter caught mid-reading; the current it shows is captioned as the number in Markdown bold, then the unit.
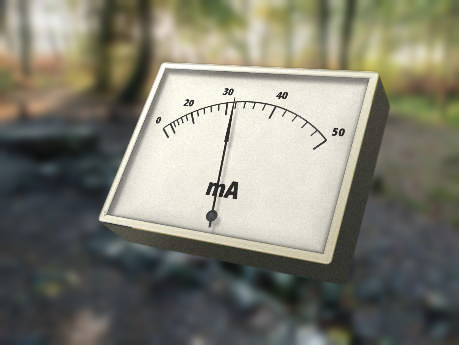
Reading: **32** mA
